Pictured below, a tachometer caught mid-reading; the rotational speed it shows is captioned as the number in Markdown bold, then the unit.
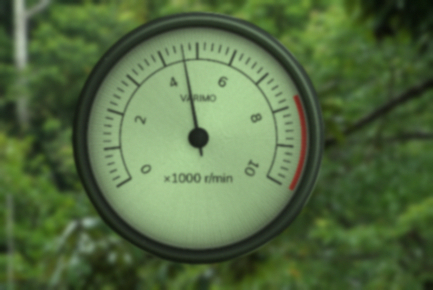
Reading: **4600** rpm
